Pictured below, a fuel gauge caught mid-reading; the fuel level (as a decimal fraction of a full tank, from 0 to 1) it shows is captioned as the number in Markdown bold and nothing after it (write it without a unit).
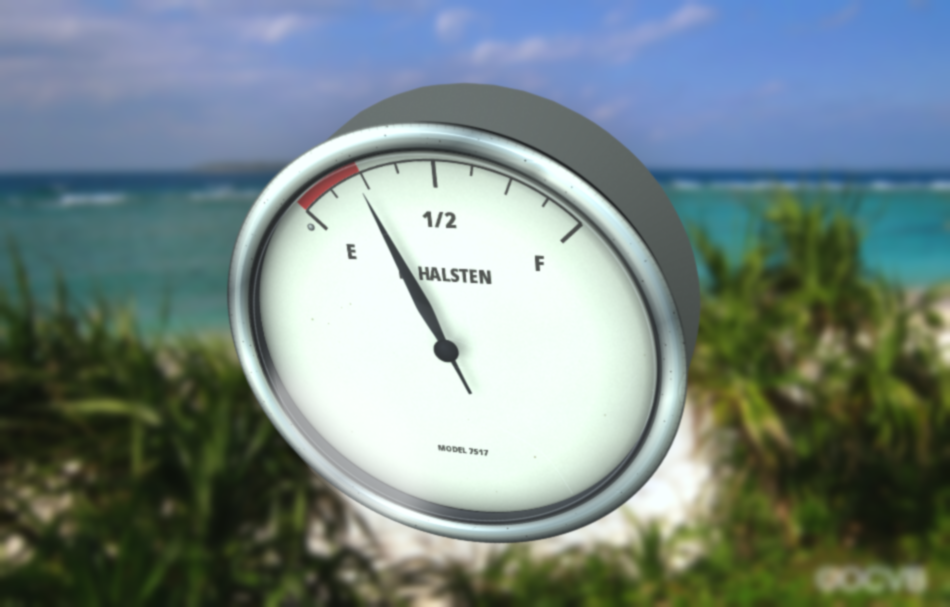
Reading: **0.25**
